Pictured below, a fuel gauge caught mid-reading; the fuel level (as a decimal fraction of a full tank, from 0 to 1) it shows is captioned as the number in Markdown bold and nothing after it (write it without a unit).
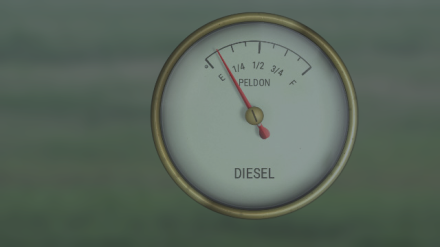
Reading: **0.125**
